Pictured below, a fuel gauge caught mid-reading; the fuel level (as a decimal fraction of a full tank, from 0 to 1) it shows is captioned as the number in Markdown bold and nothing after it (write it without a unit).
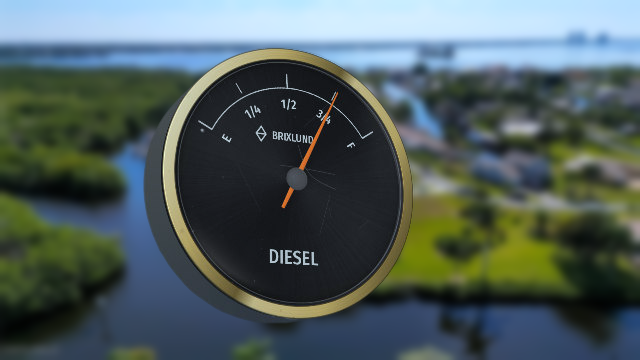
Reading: **0.75**
